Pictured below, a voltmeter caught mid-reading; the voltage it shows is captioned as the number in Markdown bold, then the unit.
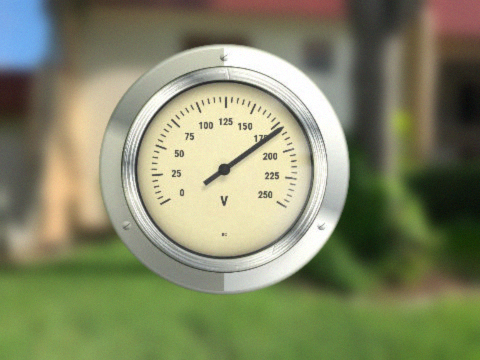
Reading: **180** V
